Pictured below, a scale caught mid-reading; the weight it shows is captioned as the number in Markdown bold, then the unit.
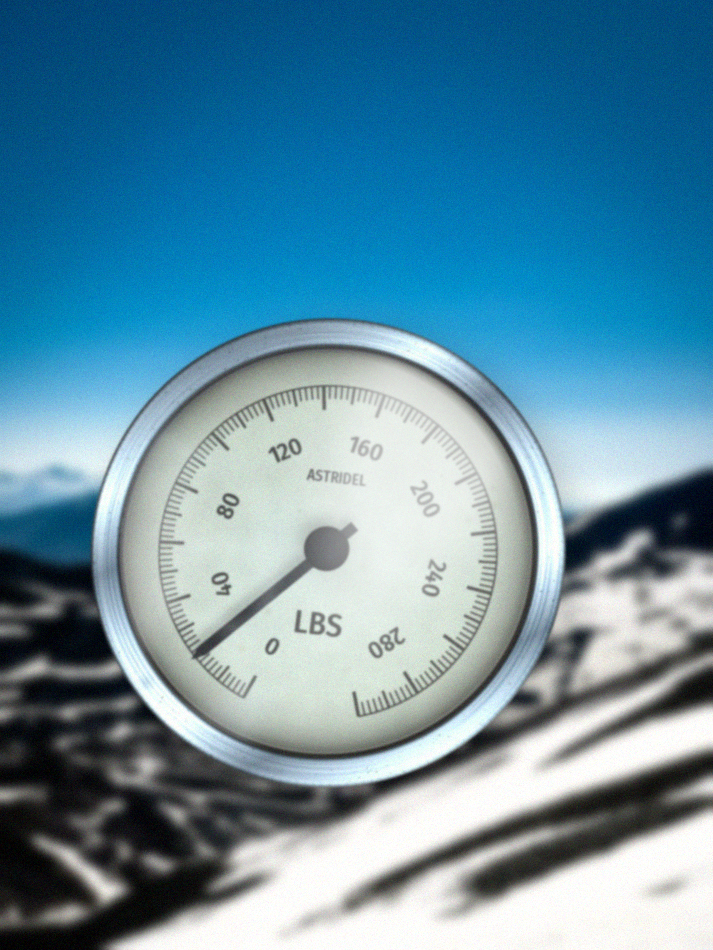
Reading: **20** lb
